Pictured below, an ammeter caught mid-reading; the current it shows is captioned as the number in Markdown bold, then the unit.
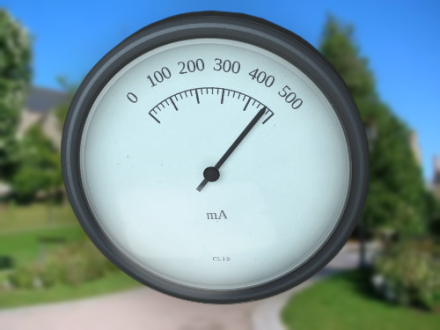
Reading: **460** mA
